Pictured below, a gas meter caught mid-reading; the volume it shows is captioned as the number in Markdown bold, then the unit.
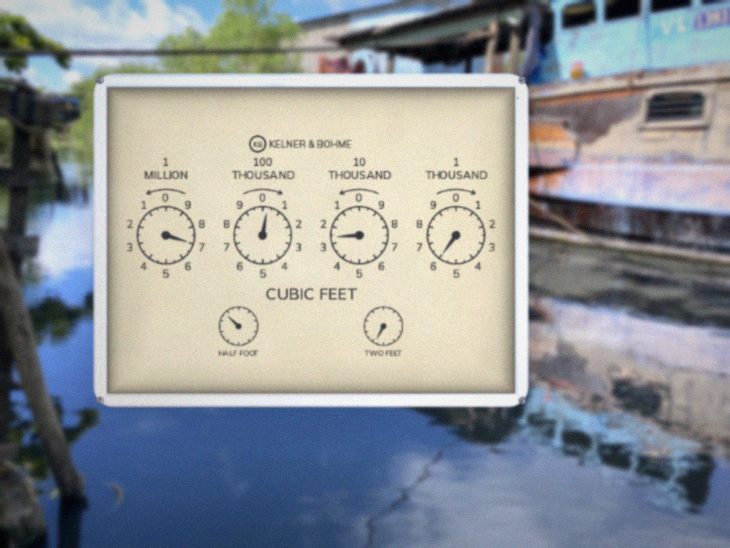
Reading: **702600** ft³
